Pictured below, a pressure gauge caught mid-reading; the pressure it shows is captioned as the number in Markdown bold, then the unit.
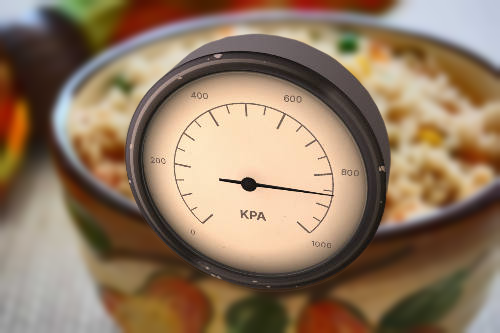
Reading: **850** kPa
